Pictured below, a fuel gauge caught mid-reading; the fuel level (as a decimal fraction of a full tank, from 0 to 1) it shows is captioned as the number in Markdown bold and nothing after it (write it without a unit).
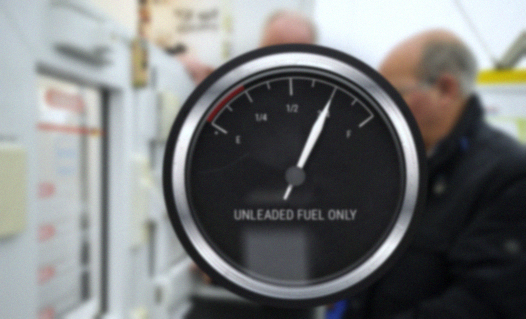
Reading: **0.75**
